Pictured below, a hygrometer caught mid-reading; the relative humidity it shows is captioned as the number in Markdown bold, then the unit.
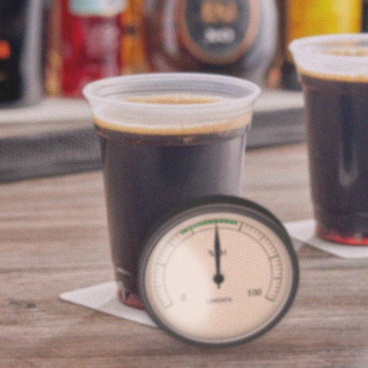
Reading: **50** %
